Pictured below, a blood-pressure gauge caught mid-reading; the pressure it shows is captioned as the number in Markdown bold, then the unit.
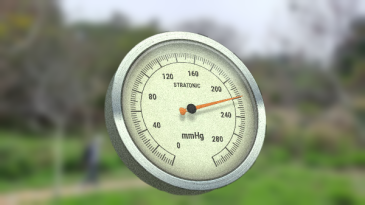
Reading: **220** mmHg
